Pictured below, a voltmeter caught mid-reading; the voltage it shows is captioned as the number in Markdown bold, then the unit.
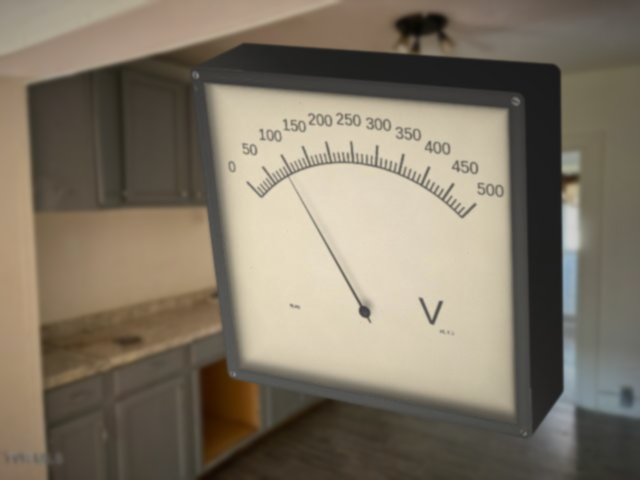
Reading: **100** V
